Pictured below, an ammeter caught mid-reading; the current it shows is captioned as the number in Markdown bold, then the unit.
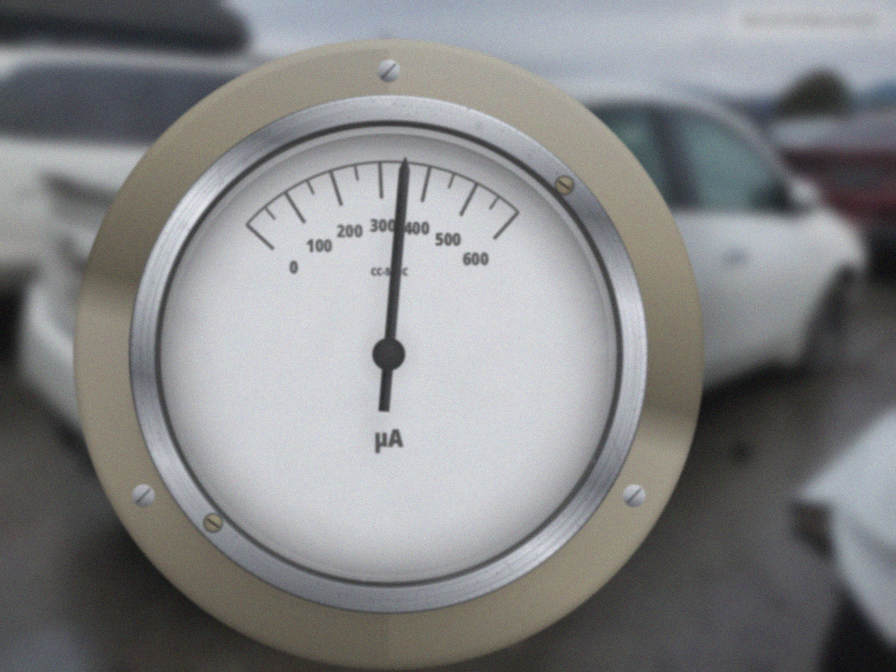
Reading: **350** µA
